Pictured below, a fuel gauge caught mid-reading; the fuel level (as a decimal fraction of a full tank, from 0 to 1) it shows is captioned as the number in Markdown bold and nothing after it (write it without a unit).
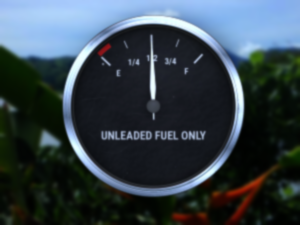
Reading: **0.5**
